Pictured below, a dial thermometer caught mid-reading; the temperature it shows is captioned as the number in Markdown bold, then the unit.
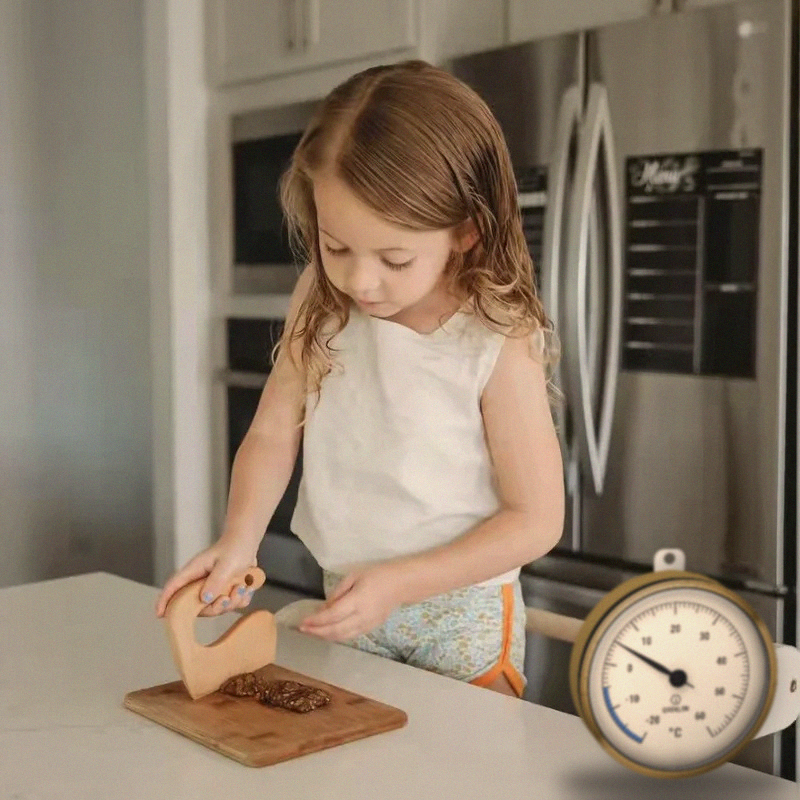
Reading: **5** °C
